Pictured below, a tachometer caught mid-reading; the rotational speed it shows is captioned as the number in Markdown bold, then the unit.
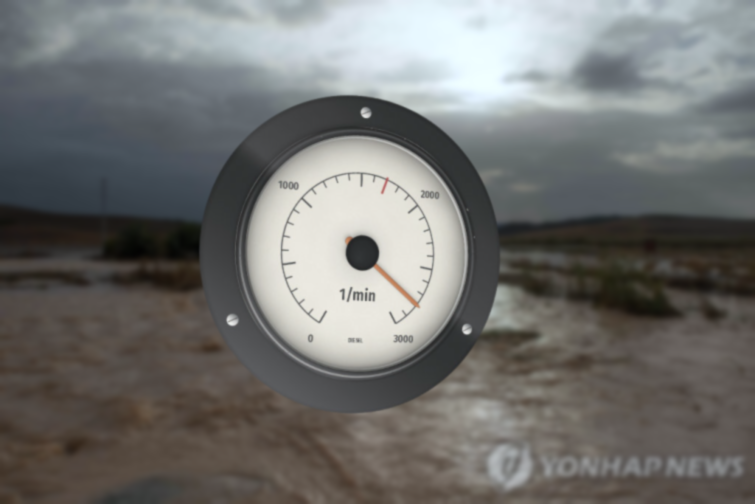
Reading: **2800** rpm
